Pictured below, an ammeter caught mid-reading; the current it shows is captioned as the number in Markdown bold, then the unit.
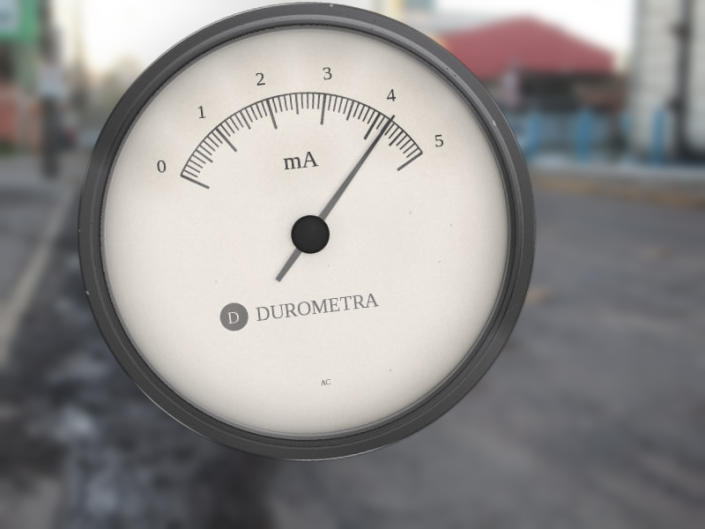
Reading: **4.2** mA
